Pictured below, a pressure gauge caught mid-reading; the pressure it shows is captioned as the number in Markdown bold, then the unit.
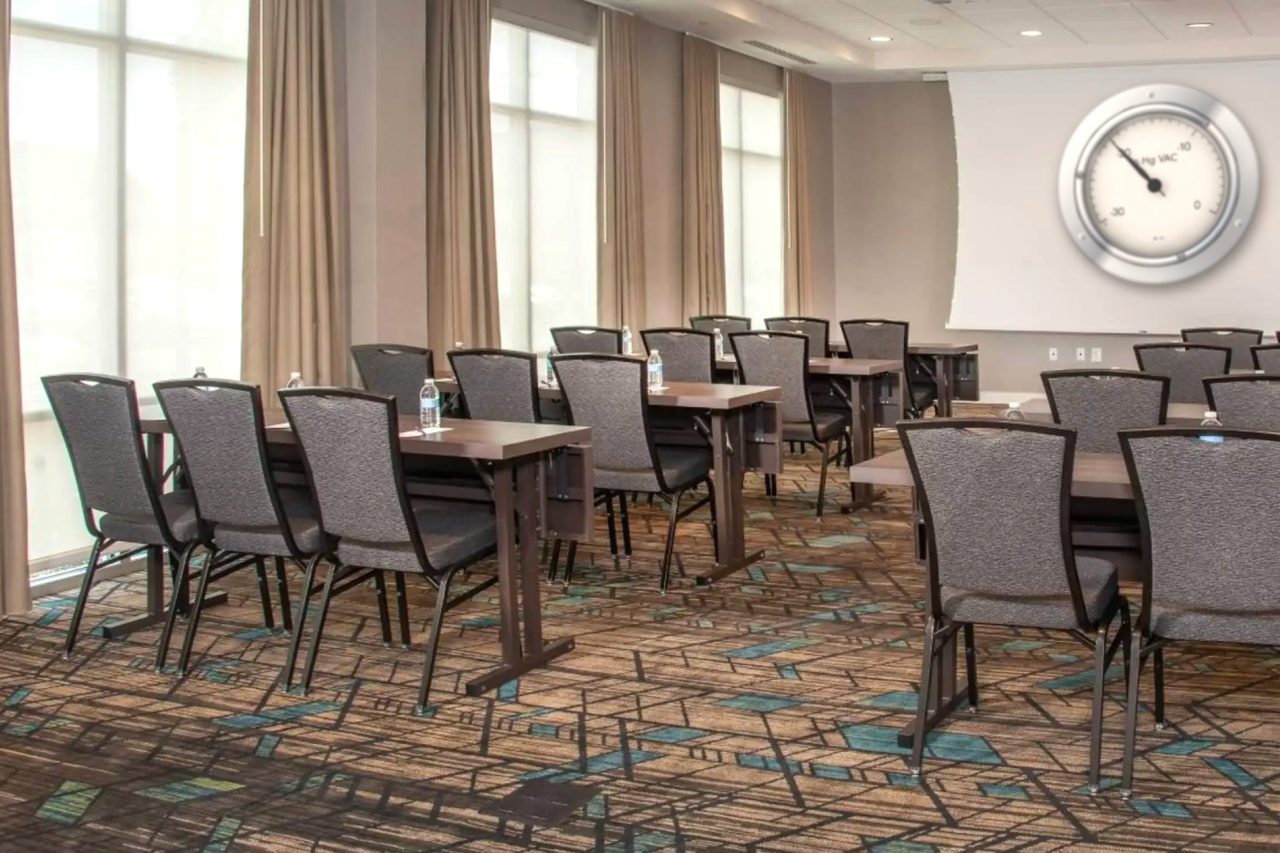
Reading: **-20** inHg
